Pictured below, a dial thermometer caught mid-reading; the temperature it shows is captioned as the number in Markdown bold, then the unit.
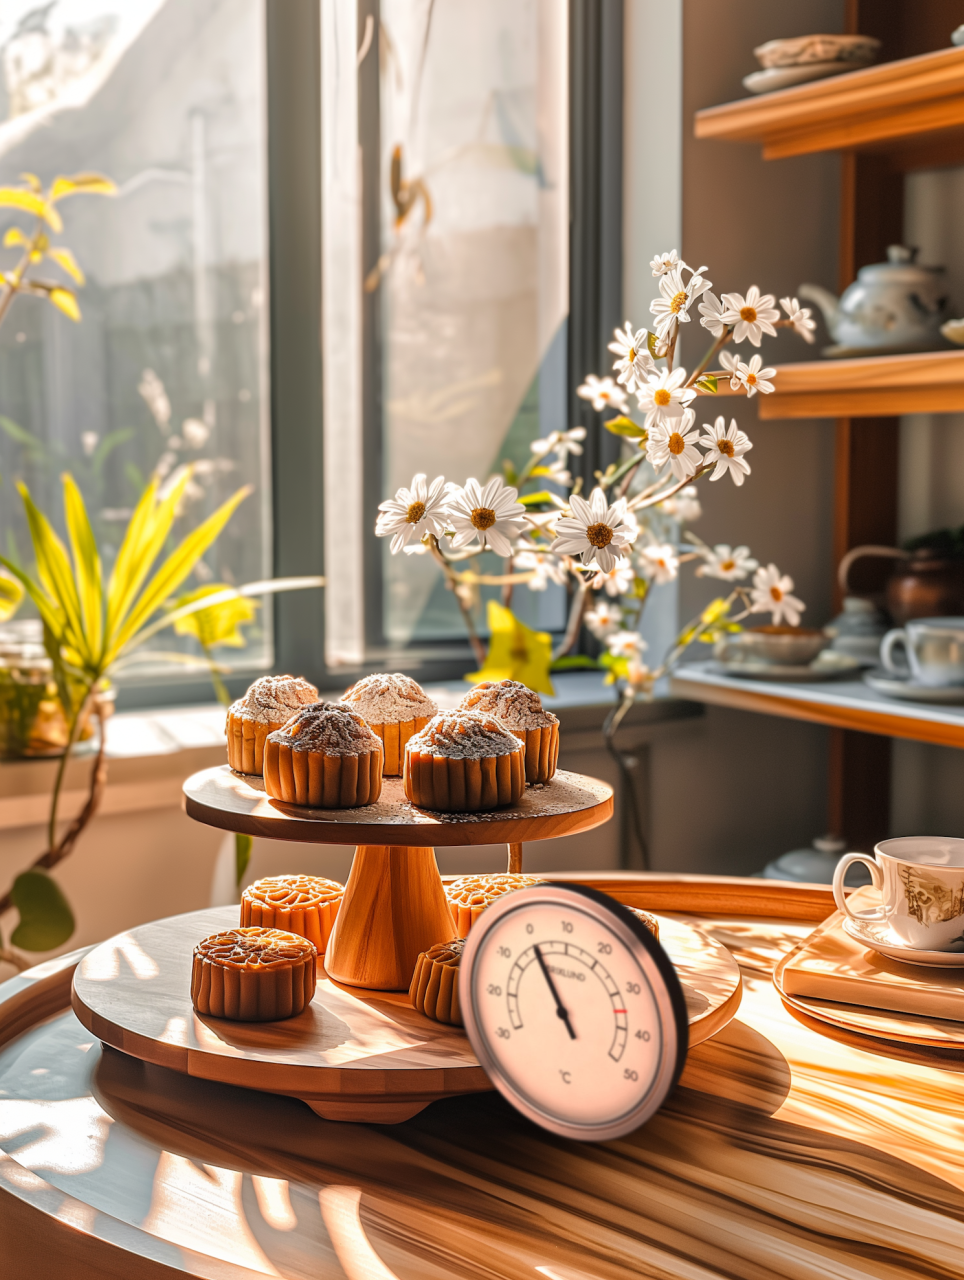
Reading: **0** °C
